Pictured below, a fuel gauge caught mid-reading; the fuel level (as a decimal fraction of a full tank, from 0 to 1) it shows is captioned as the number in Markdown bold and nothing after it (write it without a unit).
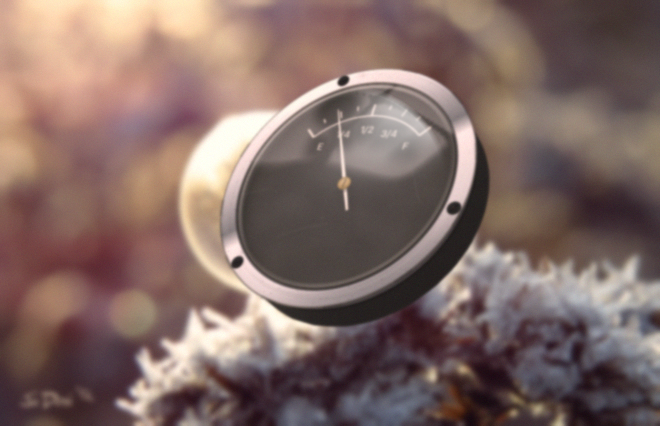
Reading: **0.25**
